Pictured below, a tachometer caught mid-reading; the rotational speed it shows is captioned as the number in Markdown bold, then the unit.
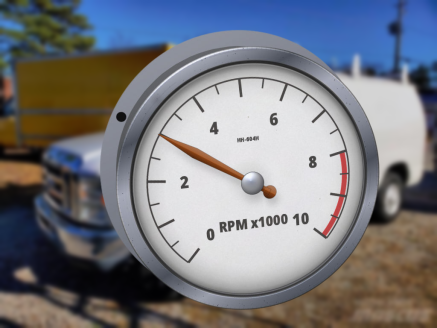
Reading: **3000** rpm
